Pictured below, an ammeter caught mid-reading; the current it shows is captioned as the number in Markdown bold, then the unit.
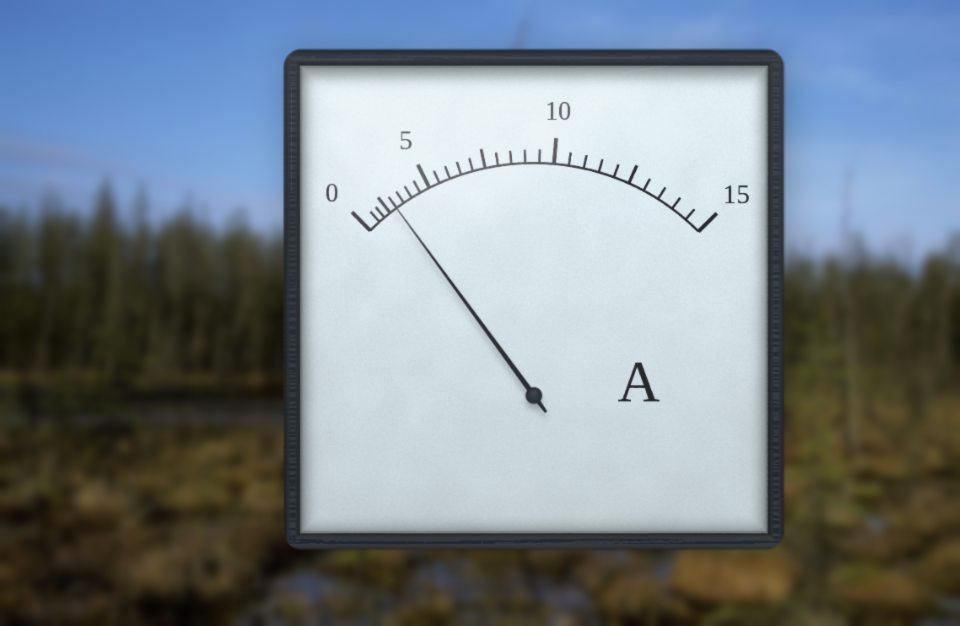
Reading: **3** A
